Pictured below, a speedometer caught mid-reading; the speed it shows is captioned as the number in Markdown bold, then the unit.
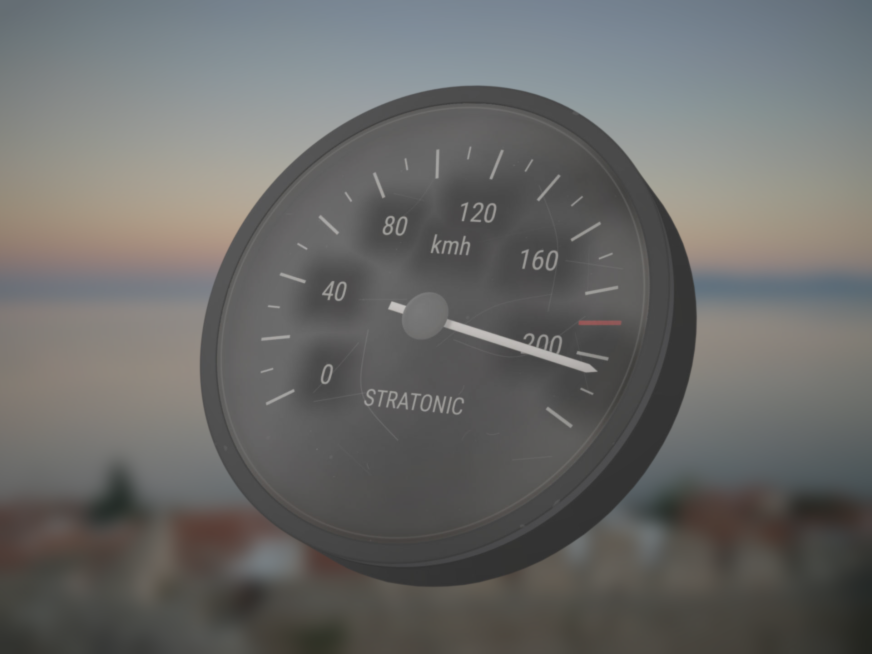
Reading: **205** km/h
